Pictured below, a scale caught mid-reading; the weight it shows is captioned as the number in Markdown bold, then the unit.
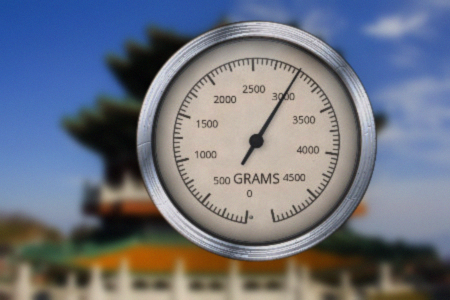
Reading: **3000** g
